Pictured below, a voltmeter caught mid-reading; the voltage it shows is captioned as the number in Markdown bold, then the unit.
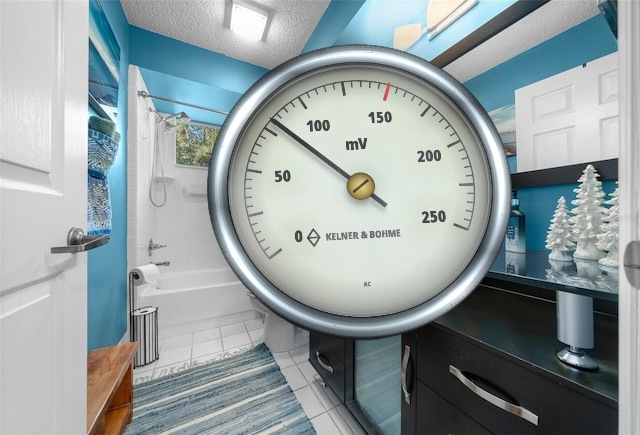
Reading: **80** mV
